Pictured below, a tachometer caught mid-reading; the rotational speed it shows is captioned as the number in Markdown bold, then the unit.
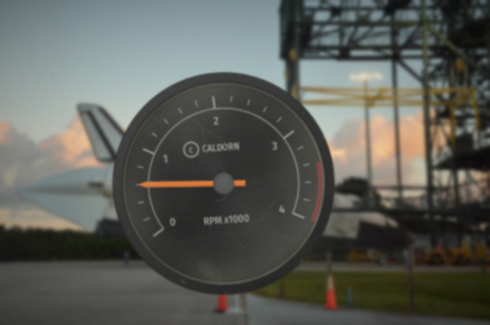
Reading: **600** rpm
